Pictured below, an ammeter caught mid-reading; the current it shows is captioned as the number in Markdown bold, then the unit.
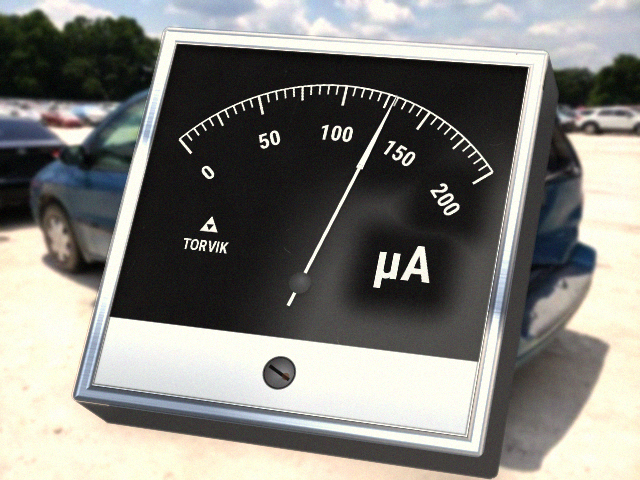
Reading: **130** µA
